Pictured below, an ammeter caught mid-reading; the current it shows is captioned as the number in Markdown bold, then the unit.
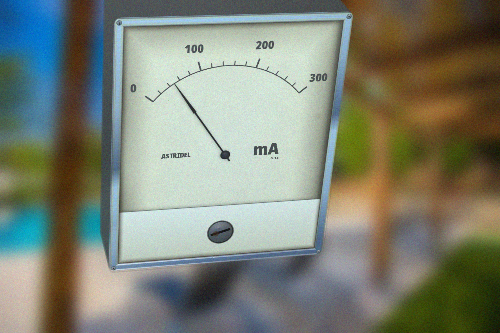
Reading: **50** mA
